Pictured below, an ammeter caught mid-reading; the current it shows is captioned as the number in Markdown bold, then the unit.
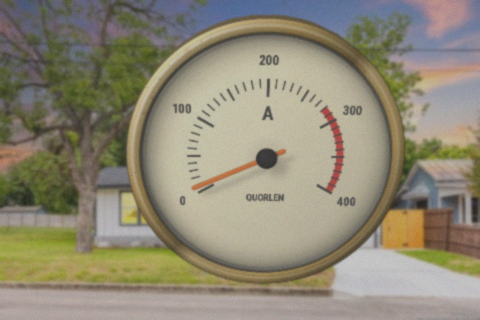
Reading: **10** A
